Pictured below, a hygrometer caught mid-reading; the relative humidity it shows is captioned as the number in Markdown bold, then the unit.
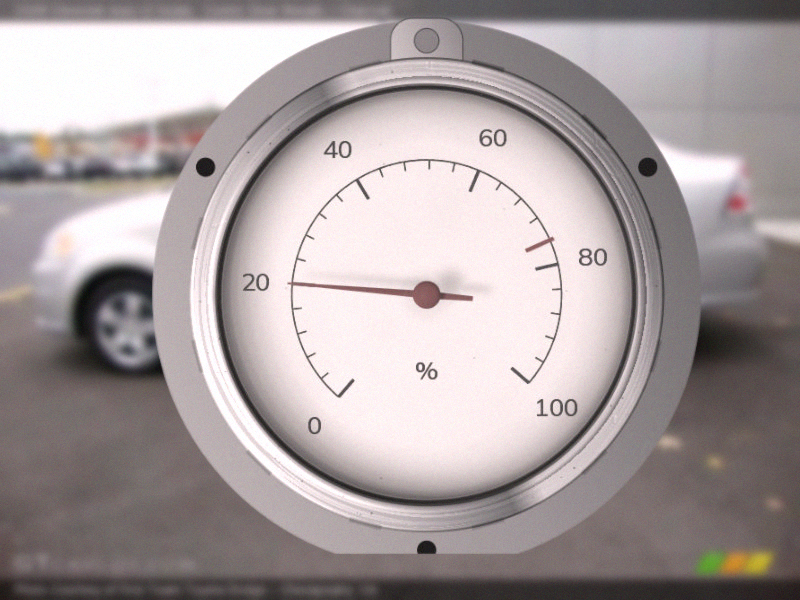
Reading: **20** %
